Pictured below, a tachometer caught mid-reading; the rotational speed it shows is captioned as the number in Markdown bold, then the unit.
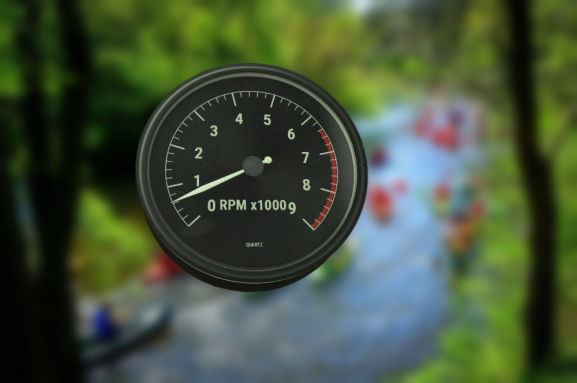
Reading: **600** rpm
